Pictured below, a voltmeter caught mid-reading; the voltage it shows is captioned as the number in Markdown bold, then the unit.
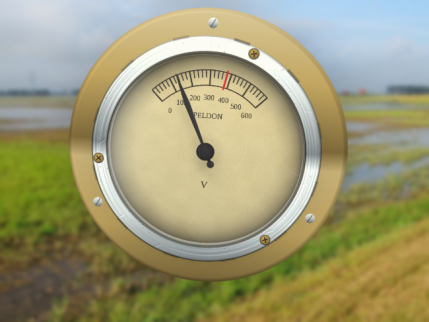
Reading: **140** V
